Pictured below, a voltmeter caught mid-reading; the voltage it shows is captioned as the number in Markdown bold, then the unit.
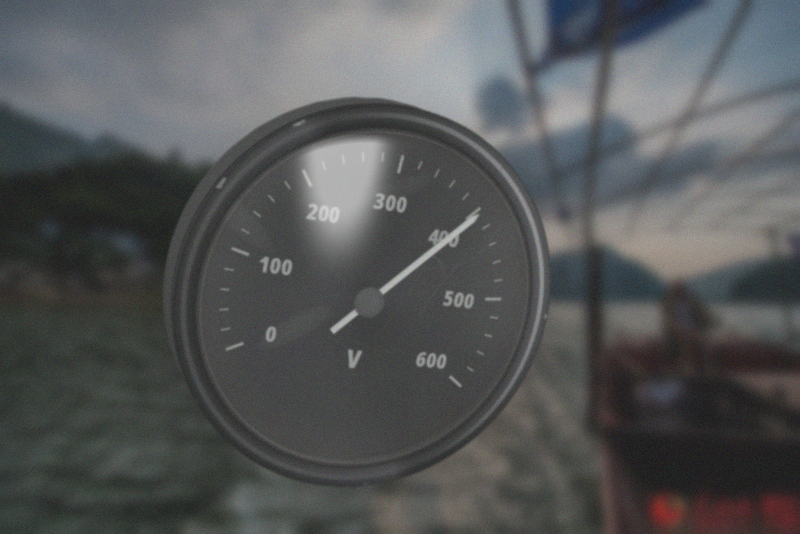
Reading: **400** V
